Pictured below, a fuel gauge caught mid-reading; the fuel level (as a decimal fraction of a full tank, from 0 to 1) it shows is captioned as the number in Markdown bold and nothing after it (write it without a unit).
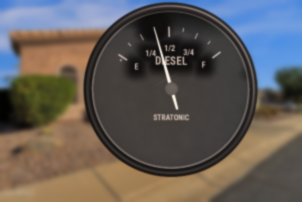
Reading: **0.375**
